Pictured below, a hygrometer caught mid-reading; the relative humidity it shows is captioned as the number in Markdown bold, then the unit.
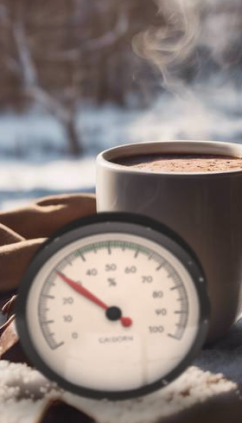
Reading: **30** %
